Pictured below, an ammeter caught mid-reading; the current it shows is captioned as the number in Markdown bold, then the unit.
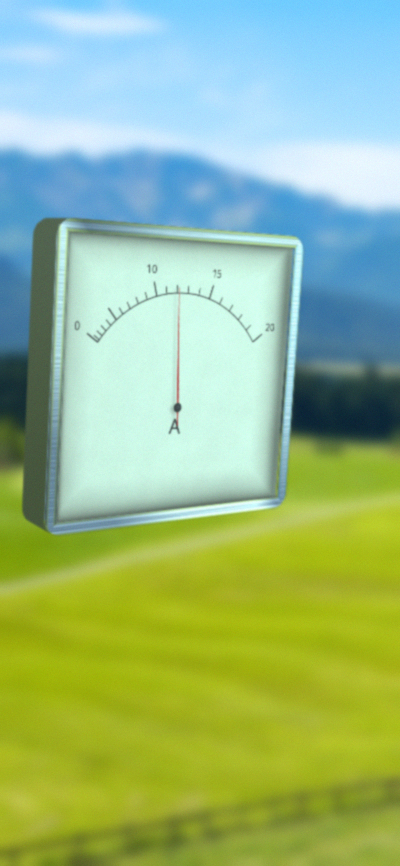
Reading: **12** A
